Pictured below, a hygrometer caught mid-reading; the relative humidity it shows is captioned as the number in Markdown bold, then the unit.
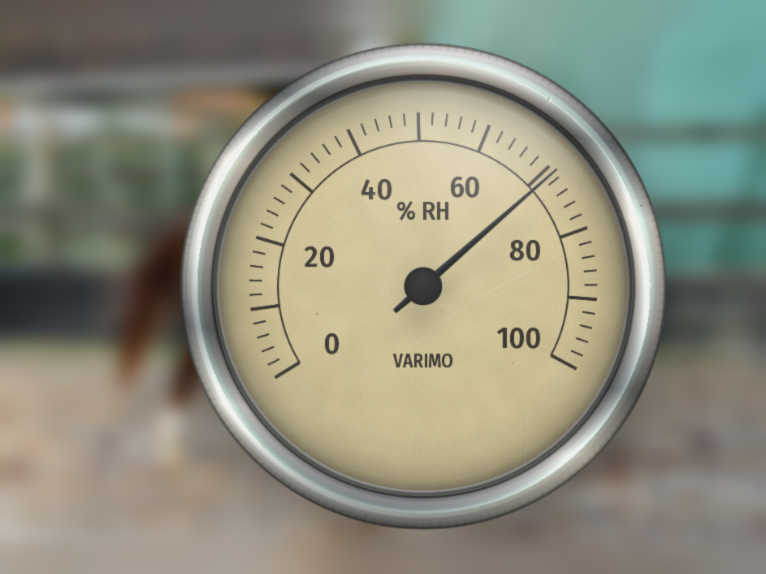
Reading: **71** %
